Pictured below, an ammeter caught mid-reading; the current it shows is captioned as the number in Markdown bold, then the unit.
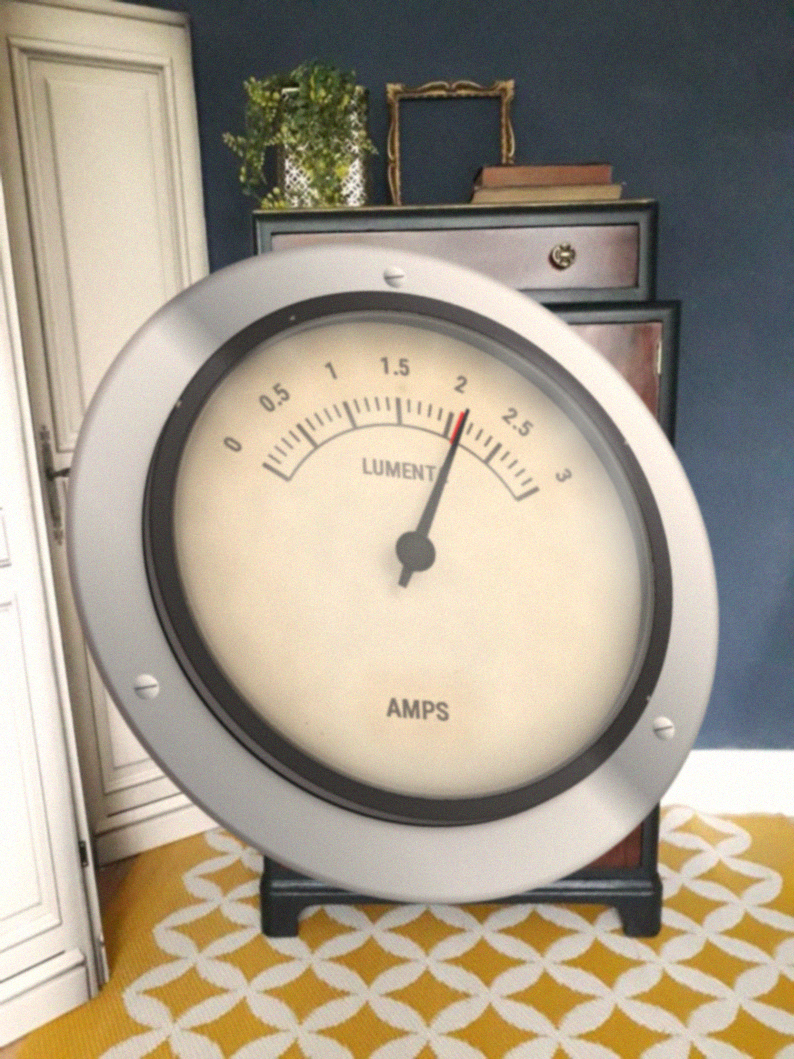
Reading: **2.1** A
